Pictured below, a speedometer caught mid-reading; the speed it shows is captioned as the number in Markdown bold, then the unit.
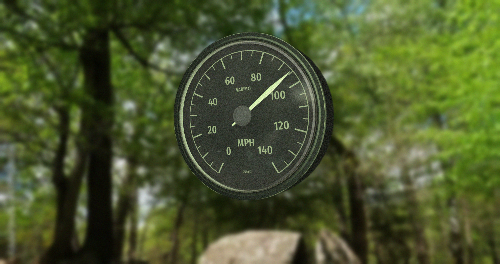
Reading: **95** mph
